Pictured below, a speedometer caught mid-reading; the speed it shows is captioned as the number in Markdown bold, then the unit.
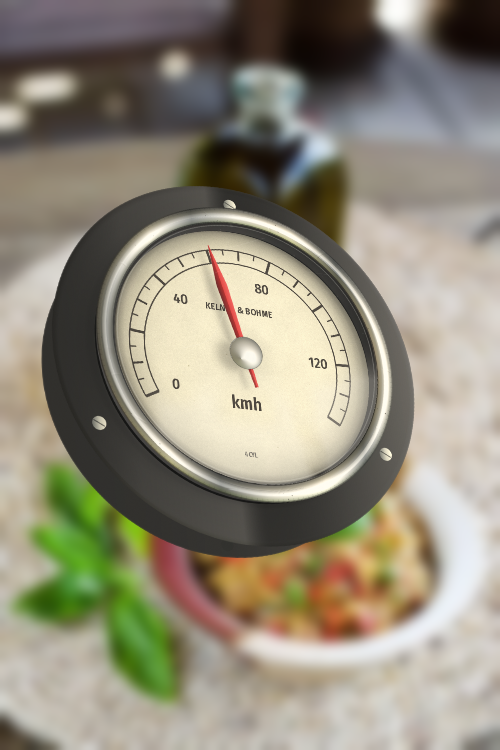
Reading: **60** km/h
